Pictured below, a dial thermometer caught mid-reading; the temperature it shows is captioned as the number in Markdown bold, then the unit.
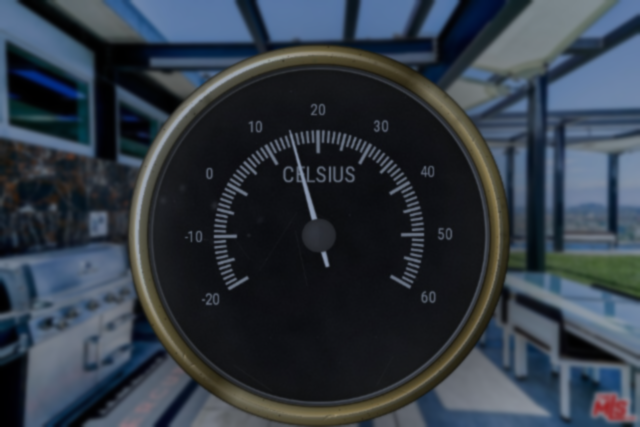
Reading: **15** °C
